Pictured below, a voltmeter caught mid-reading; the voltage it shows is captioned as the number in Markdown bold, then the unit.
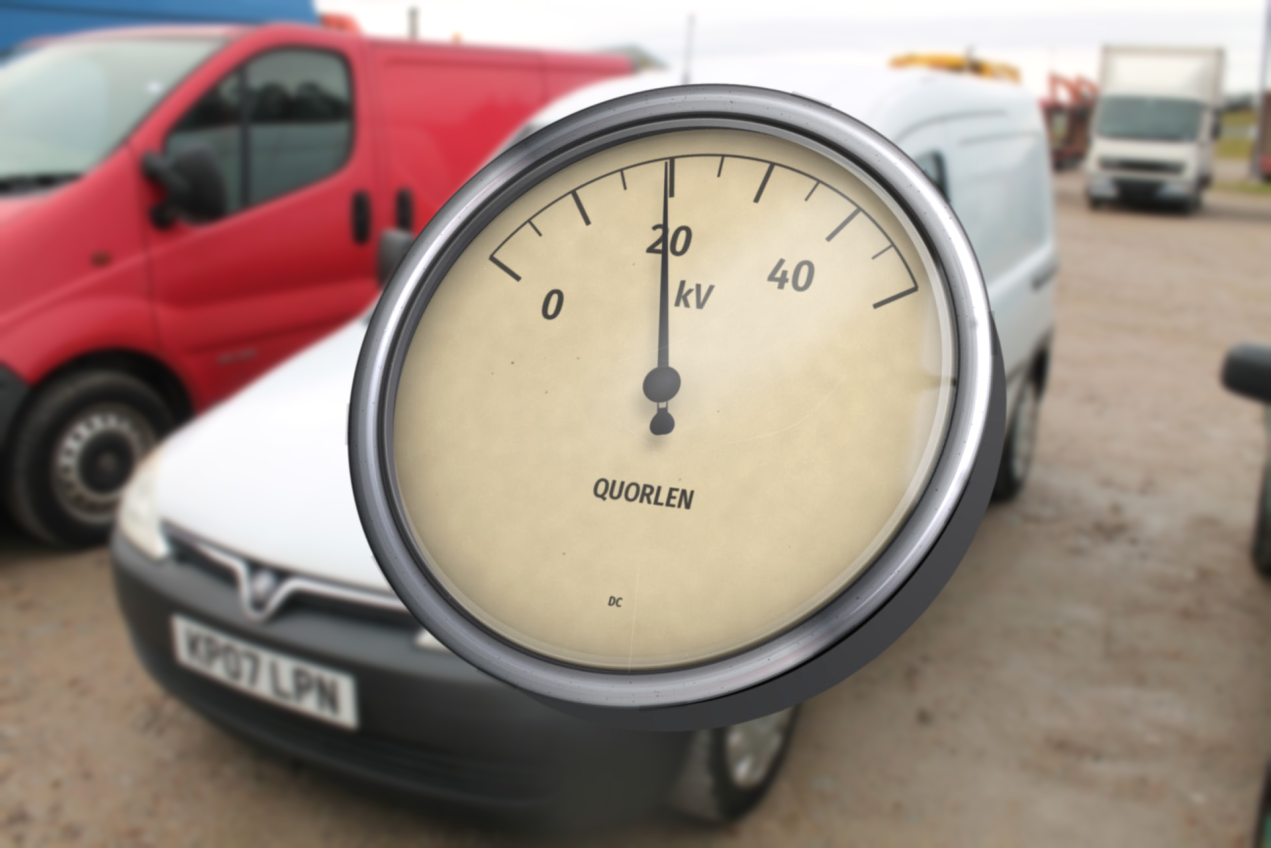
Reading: **20** kV
